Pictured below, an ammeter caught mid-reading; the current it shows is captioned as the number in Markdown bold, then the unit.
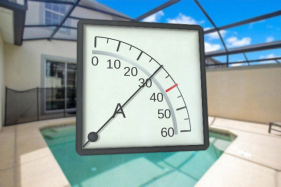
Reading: **30** A
